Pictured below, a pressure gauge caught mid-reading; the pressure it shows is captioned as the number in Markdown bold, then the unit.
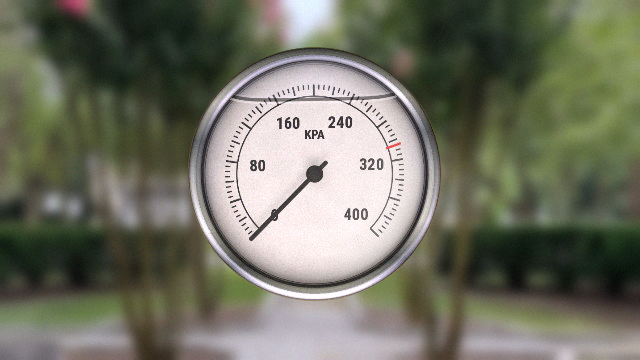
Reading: **0** kPa
